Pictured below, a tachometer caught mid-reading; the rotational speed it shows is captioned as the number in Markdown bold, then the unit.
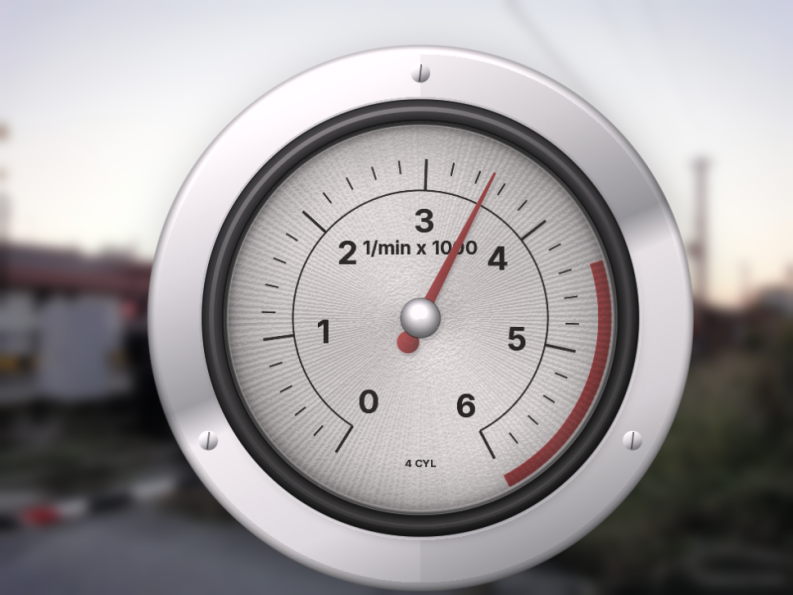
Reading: **3500** rpm
